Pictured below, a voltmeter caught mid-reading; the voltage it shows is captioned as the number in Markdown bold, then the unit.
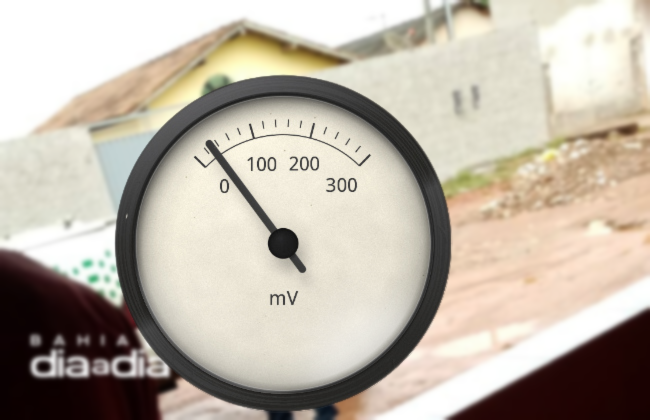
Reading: **30** mV
